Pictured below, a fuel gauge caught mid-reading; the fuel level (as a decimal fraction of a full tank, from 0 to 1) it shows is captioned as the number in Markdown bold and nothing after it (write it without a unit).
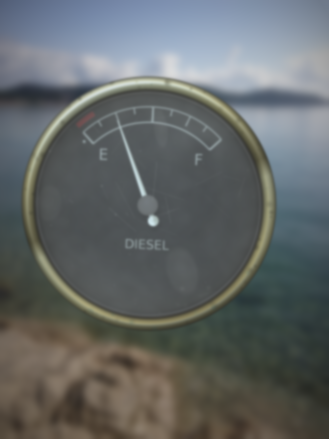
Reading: **0.25**
